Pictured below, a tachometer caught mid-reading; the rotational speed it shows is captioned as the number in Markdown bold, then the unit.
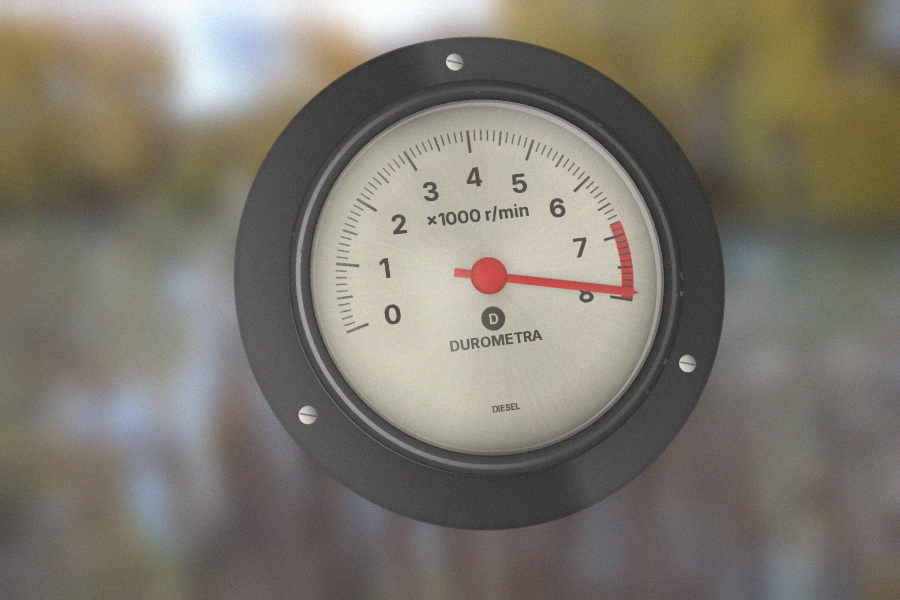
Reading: **7900** rpm
